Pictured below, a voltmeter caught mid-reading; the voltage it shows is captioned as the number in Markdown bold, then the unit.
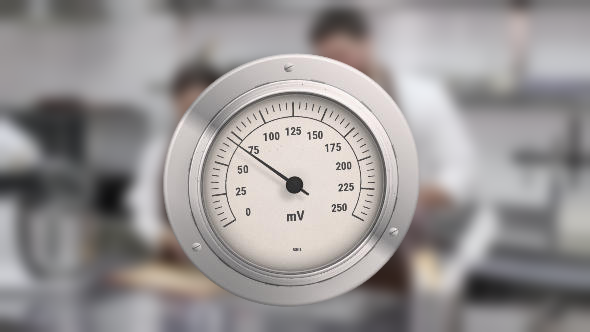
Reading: **70** mV
